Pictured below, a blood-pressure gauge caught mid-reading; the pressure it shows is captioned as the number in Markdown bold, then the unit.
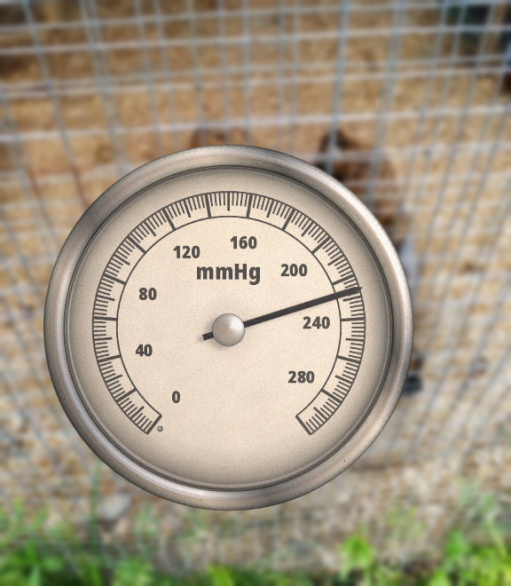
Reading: **226** mmHg
